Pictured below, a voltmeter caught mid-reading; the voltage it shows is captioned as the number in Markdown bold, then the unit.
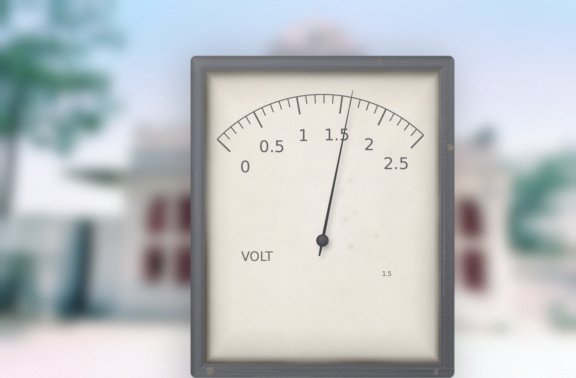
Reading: **1.6** V
